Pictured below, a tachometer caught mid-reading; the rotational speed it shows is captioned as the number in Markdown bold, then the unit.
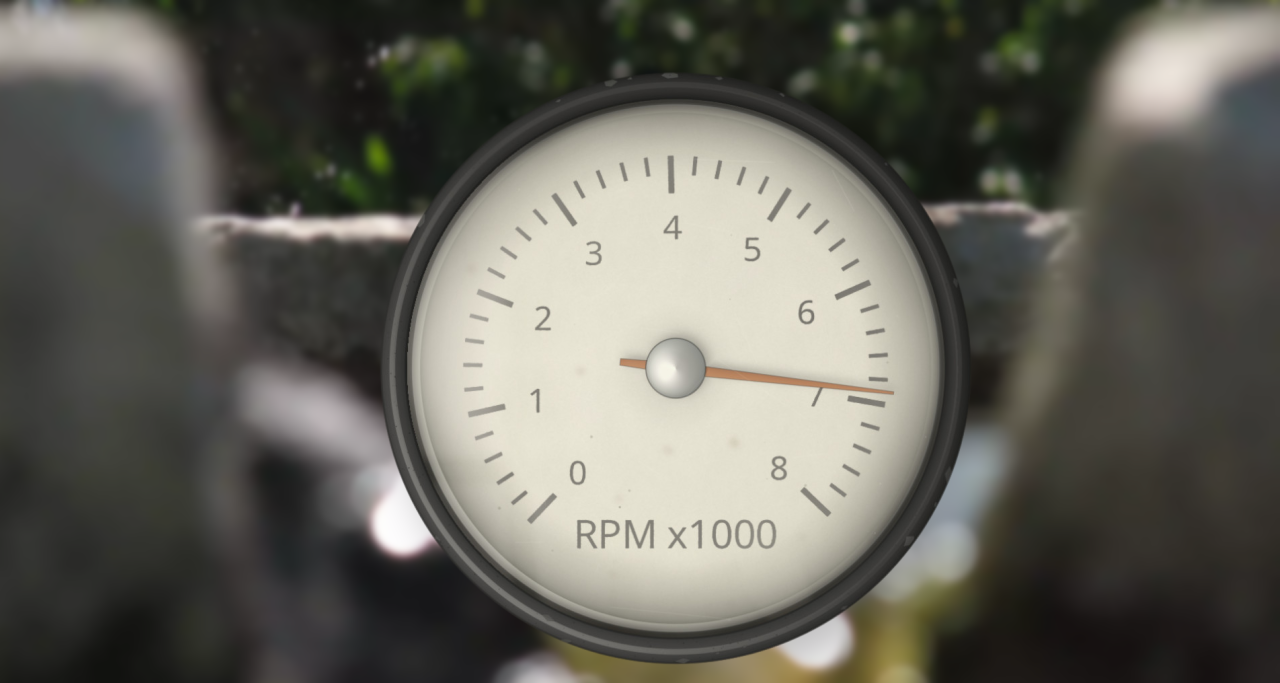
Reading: **6900** rpm
